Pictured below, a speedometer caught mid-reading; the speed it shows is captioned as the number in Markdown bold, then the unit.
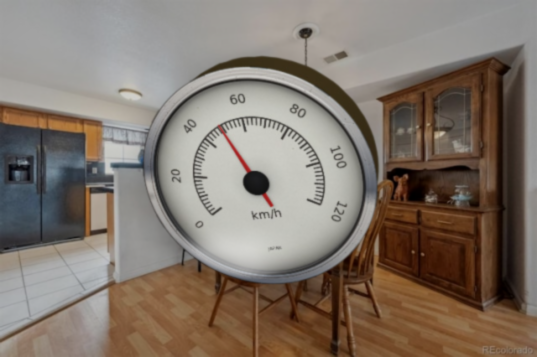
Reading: **50** km/h
